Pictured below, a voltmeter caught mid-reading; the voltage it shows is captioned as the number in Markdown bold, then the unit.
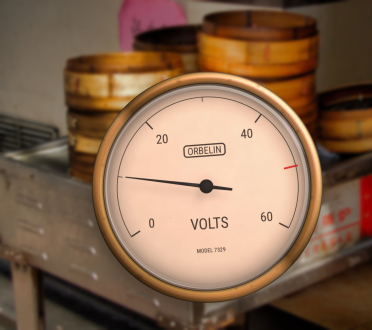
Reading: **10** V
